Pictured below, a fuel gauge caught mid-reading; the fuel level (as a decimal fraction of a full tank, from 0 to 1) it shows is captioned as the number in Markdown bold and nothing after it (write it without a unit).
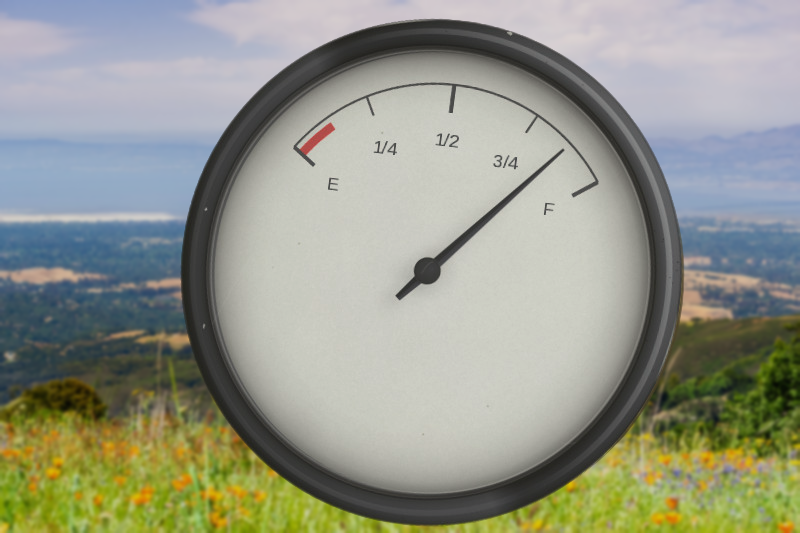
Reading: **0.875**
